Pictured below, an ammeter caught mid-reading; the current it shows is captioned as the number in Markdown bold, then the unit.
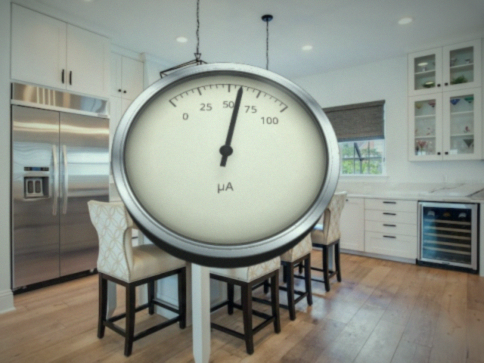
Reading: **60** µA
